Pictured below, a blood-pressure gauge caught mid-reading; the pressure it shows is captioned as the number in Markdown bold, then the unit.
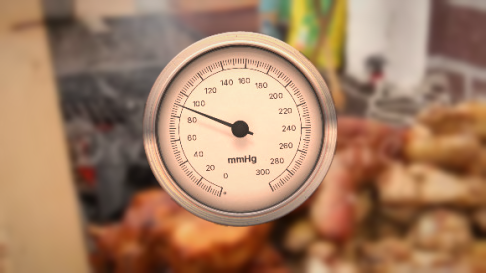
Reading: **90** mmHg
